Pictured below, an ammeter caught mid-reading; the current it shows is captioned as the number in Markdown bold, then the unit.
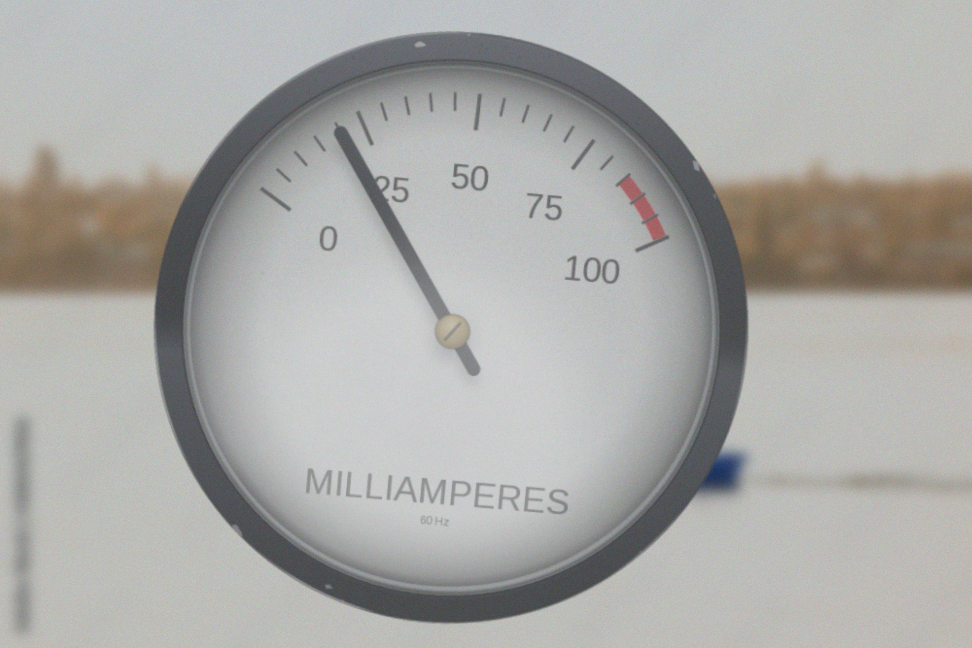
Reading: **20** mA
